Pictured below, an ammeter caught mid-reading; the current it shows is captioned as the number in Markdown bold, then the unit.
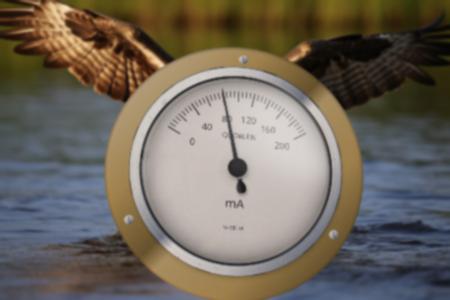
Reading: **80** mA
